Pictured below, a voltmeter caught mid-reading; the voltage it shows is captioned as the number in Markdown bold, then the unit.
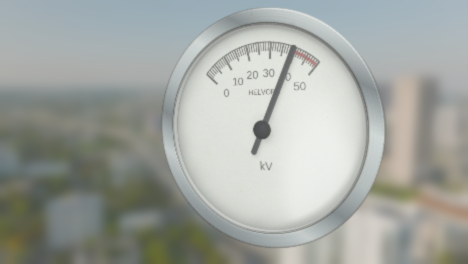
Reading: **40** kV
